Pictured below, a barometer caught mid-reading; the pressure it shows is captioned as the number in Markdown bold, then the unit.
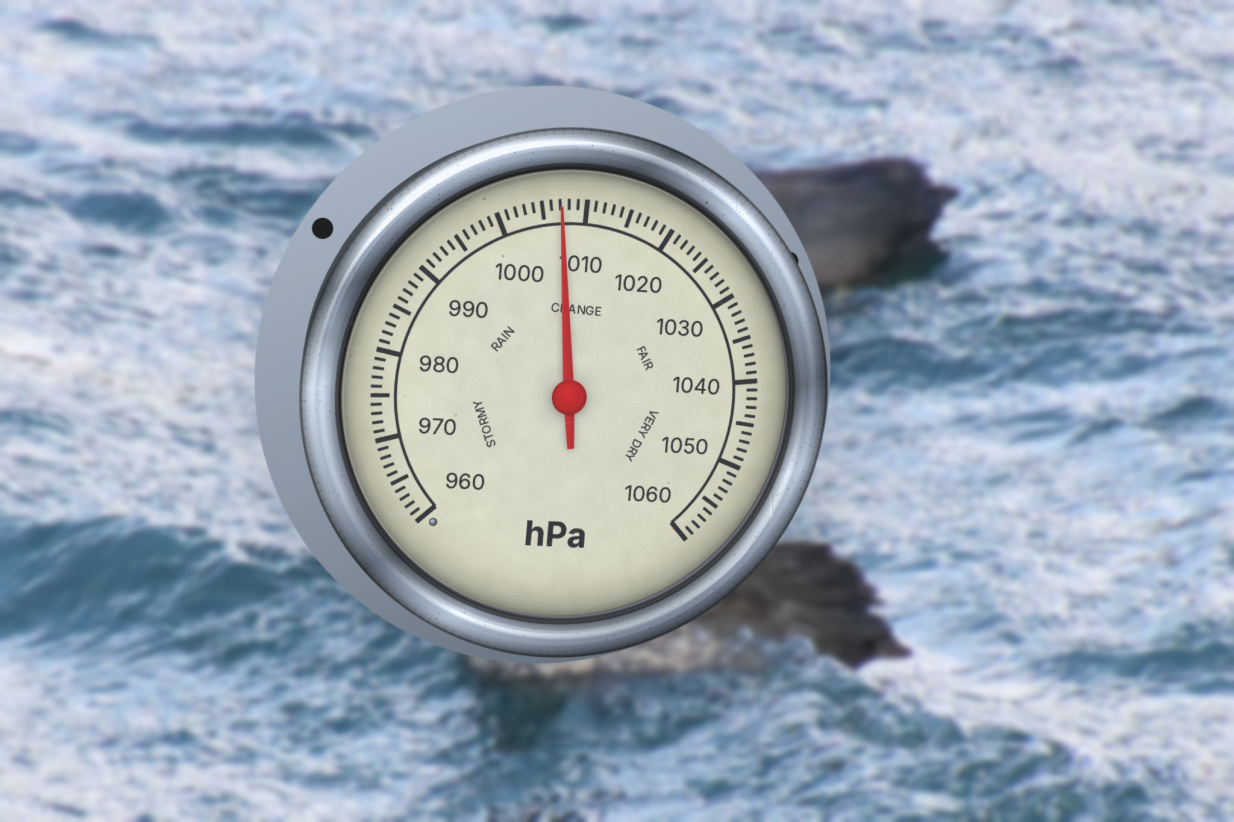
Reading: **1007** hPa
